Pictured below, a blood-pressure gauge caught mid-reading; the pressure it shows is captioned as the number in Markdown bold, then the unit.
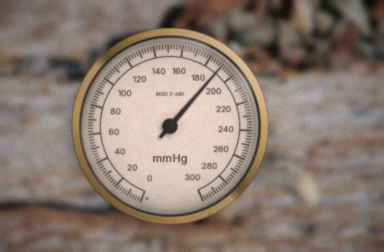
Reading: **190** mmHg
